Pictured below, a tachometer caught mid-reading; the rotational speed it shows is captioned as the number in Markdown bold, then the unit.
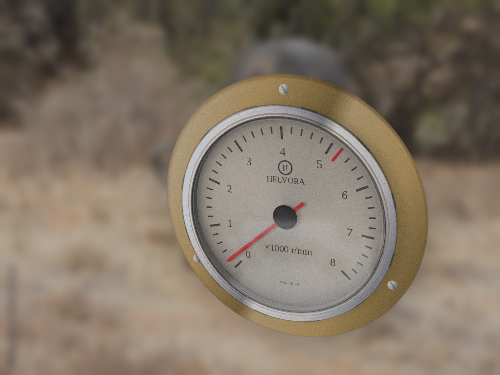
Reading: **200** rpm
